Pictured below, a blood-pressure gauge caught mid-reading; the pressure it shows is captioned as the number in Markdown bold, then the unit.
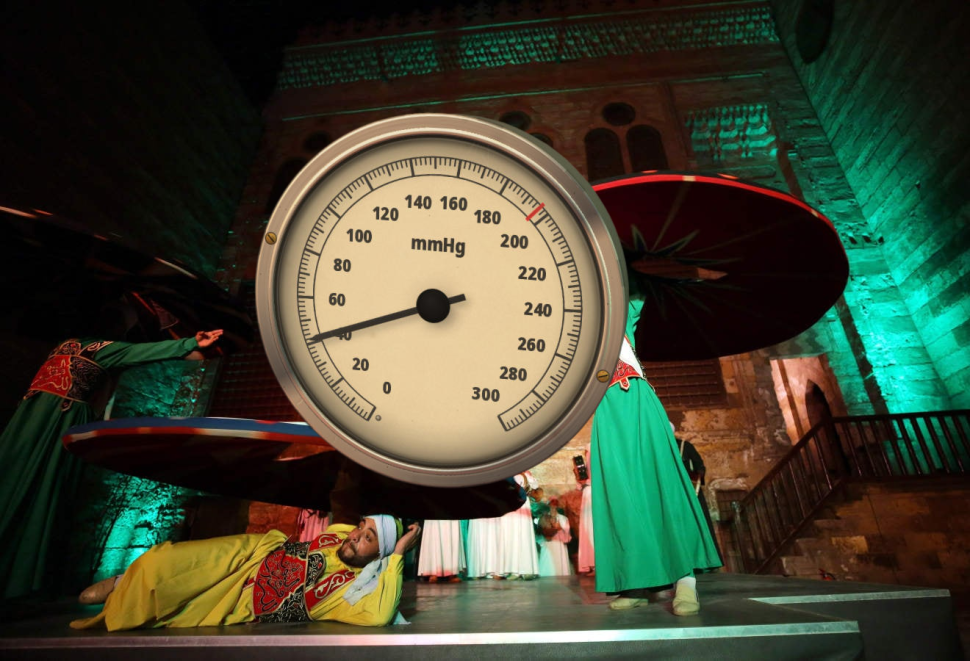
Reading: **42** mmHg
